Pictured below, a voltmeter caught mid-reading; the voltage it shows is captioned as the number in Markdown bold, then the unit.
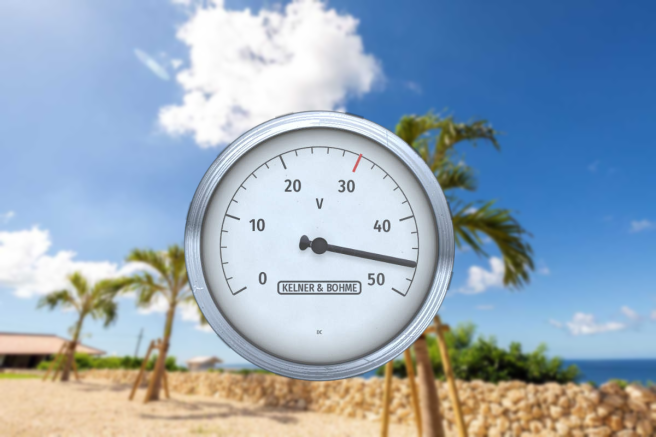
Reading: **46** V
